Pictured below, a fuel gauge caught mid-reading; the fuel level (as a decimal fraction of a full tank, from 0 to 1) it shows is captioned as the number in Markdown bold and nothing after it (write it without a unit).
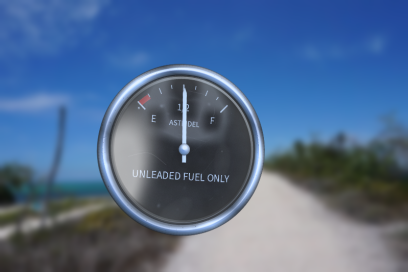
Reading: **0.5**
